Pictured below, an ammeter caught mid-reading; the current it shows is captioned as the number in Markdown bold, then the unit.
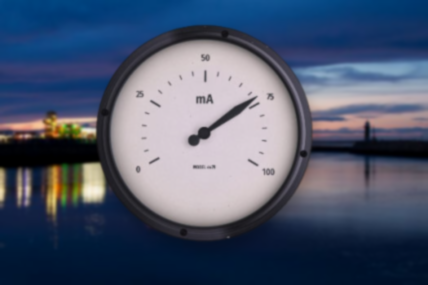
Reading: **72.5** mA
